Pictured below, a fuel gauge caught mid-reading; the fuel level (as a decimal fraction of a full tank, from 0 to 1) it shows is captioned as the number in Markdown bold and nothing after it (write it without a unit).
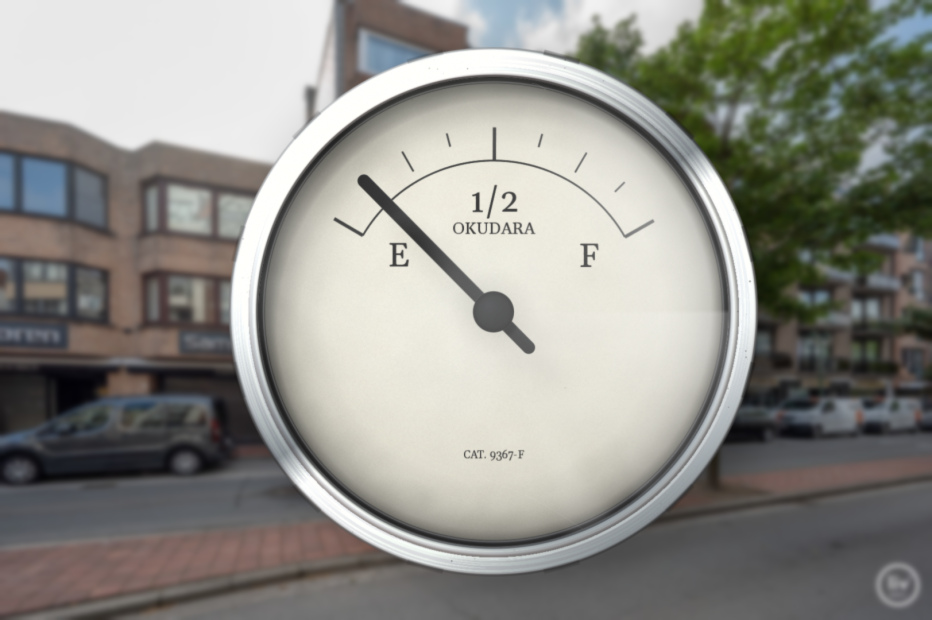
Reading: **0.125**
